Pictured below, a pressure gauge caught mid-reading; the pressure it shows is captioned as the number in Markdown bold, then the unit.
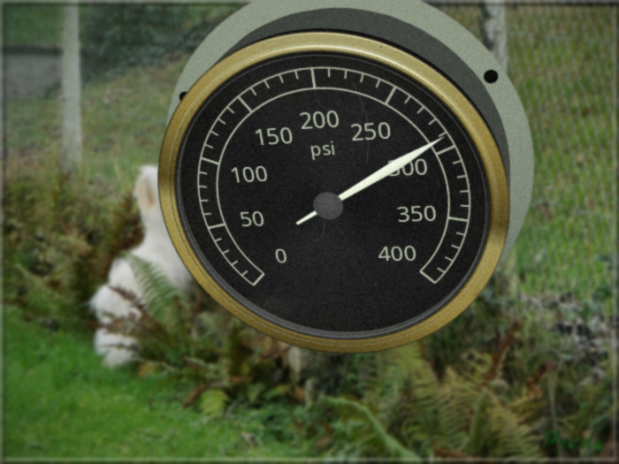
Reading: **290** psi
